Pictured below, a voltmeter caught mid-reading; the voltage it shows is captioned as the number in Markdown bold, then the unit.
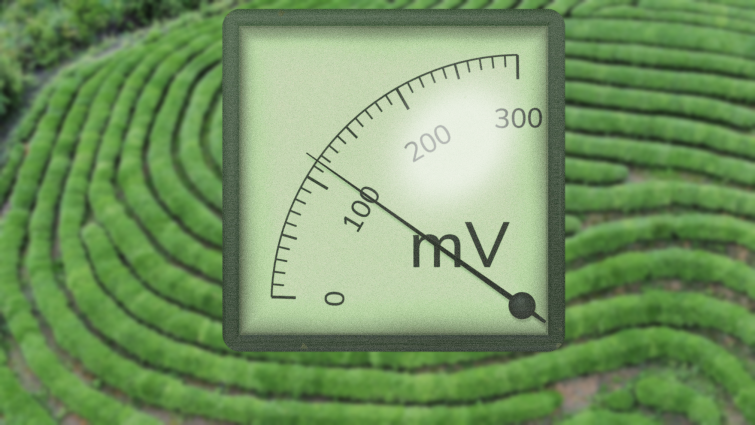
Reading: **115** mV
